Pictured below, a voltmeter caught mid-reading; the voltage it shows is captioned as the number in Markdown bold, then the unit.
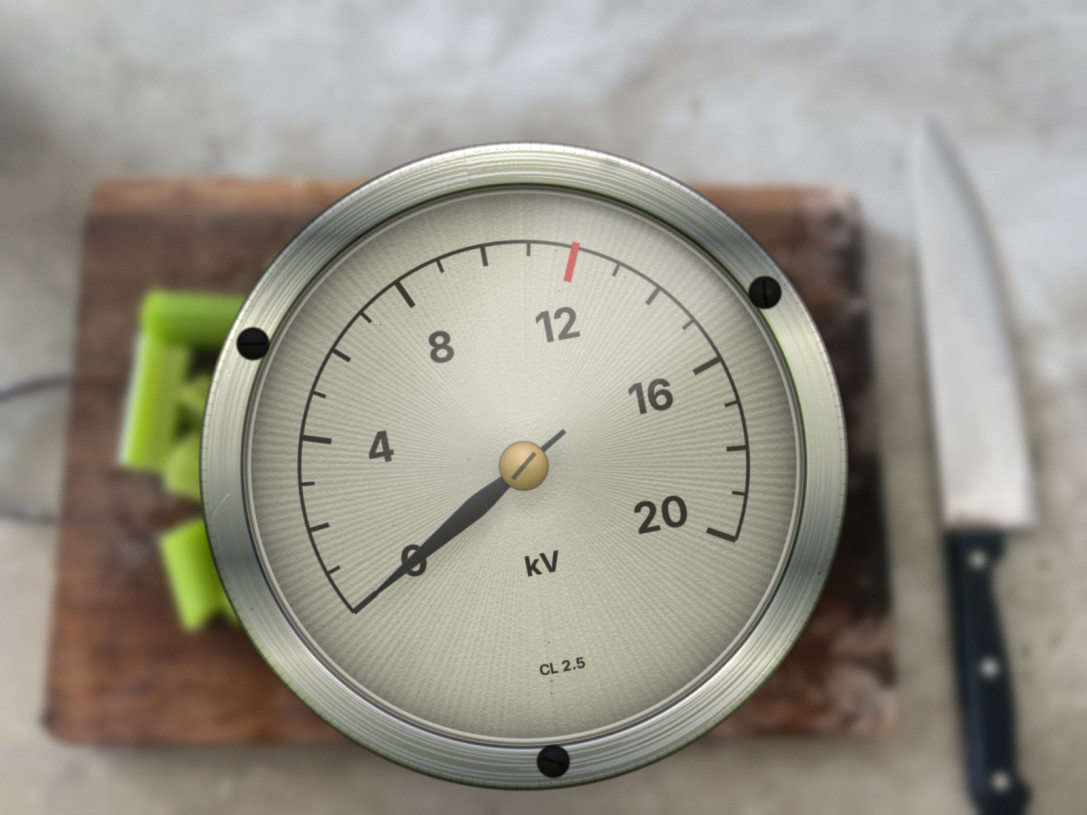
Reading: **0** kV
